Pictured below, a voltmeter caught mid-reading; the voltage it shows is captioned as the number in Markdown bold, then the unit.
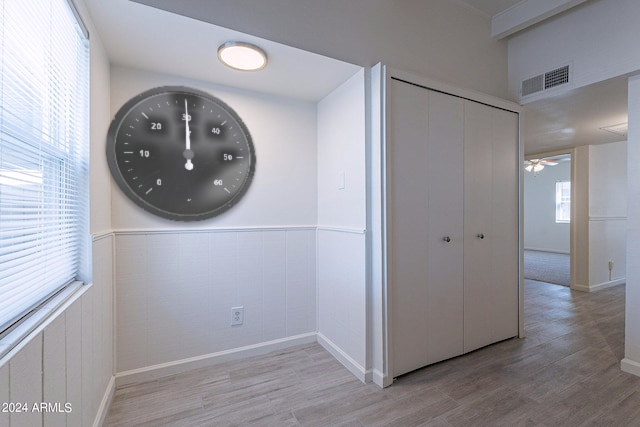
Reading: **30** V
